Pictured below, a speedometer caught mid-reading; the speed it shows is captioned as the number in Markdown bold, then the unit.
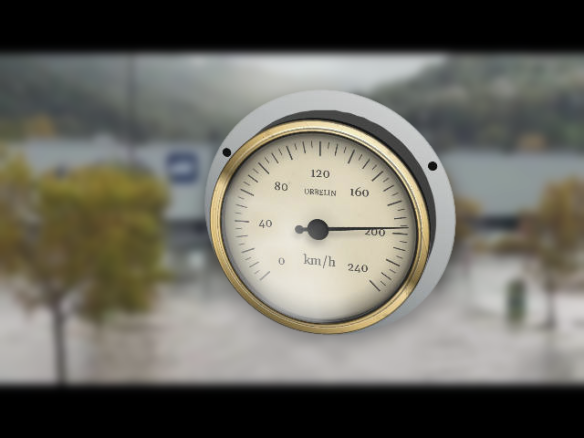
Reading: **195** km/h
